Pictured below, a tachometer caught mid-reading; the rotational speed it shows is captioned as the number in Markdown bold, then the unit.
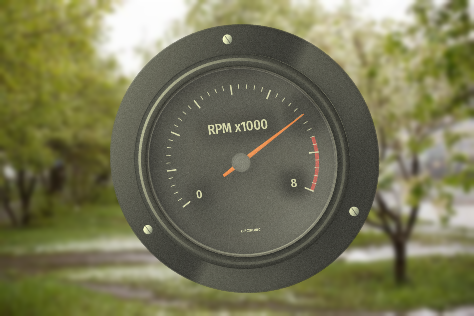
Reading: **6000** rpm
